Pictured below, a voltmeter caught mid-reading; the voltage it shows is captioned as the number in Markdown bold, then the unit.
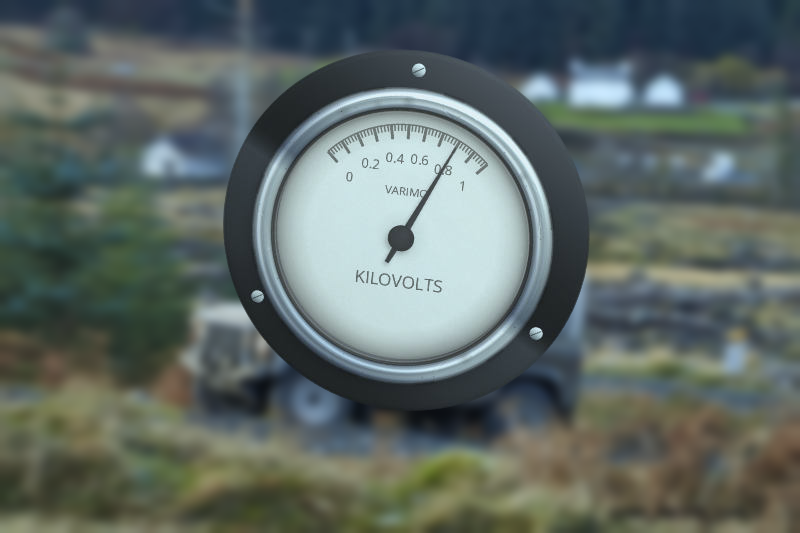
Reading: **0.8** kV
